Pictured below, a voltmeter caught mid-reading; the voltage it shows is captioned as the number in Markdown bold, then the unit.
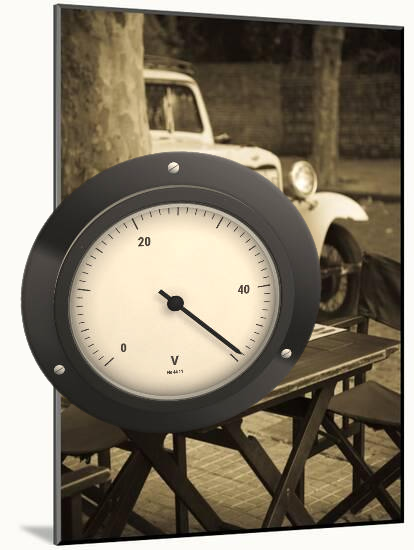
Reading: **49** V
